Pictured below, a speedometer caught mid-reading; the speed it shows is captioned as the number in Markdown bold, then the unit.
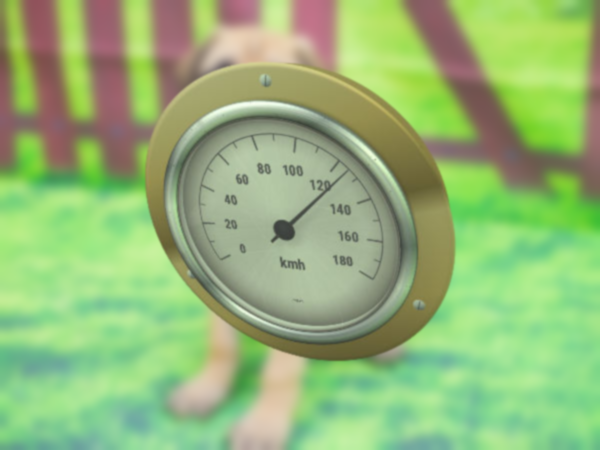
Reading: **125** km/h
